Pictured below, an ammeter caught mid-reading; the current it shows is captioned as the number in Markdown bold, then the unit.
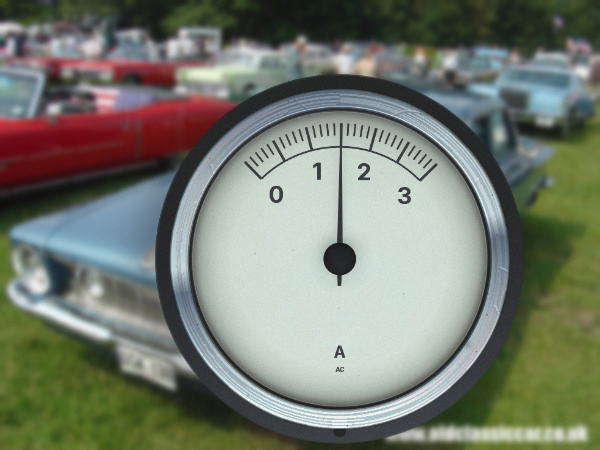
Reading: **1.5** A
